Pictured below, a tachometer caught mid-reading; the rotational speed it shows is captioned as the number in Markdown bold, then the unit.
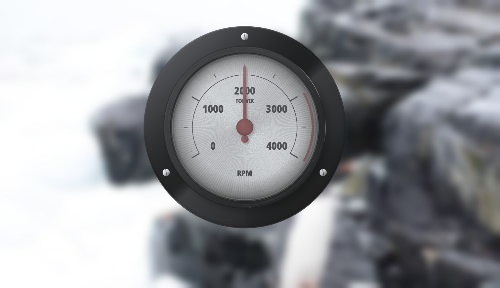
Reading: **2000** rpm
